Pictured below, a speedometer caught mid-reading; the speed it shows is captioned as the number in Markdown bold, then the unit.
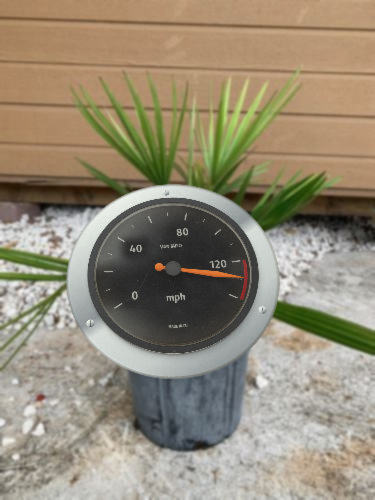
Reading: **130** mph
